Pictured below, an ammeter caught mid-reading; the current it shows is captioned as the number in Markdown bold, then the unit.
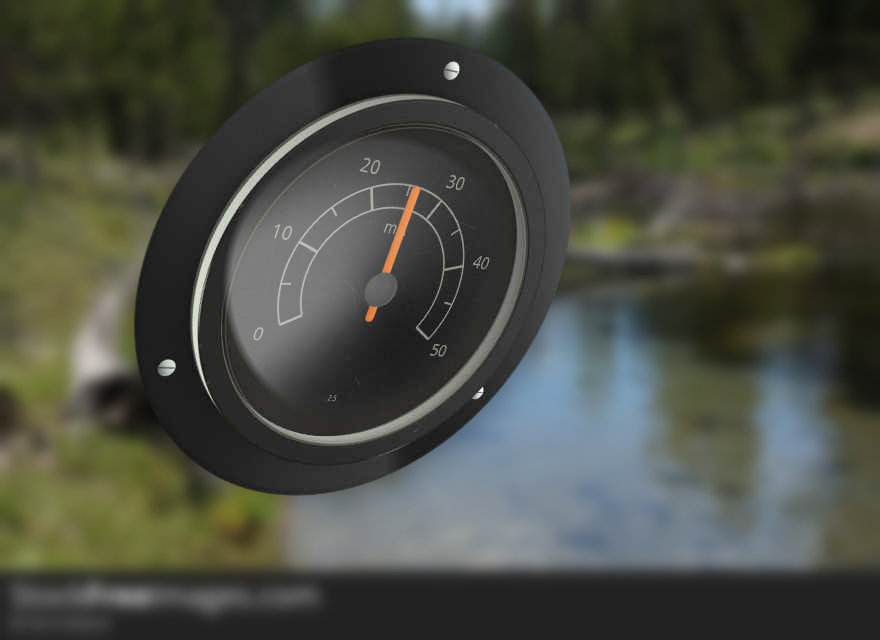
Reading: **25** mA
